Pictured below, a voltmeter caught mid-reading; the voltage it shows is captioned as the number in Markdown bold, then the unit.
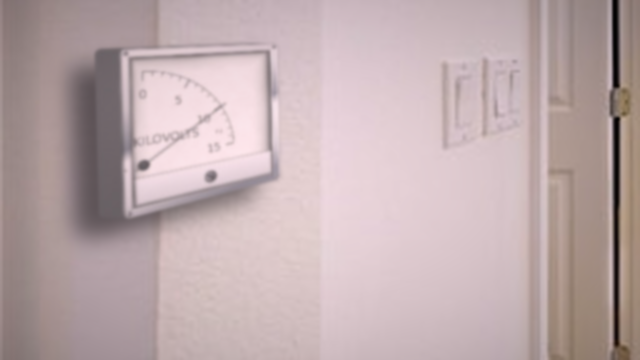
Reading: **10** kV
